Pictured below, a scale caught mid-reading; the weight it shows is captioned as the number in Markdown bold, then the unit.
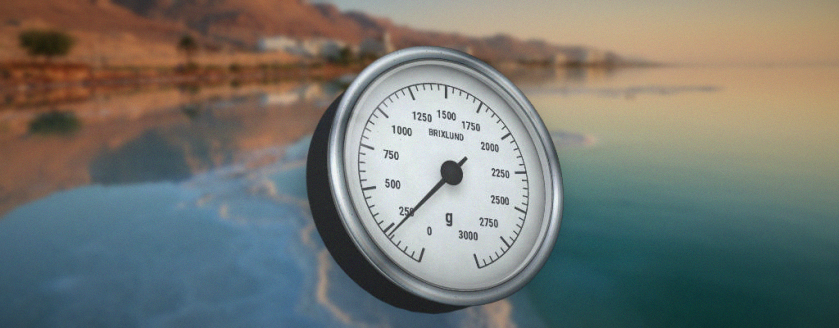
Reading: **225** g
